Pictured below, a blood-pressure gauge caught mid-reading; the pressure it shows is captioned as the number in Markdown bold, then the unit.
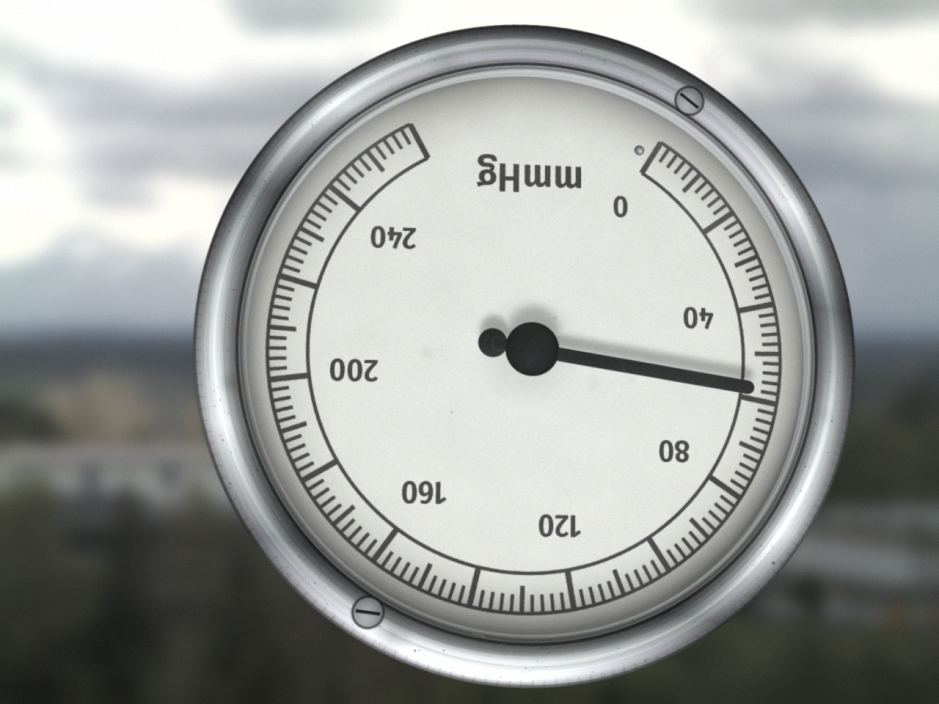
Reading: **58** mmHg
